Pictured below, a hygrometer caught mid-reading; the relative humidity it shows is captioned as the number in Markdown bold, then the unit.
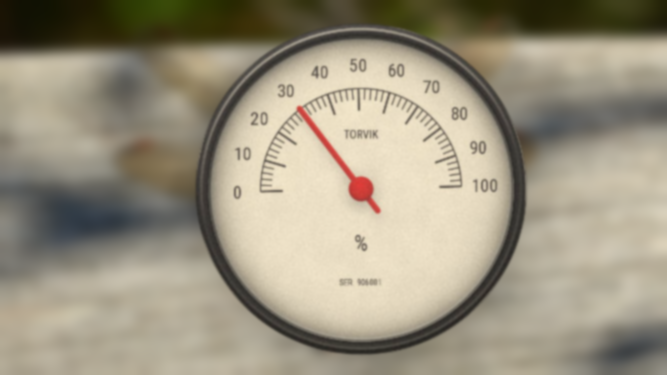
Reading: **30** %
